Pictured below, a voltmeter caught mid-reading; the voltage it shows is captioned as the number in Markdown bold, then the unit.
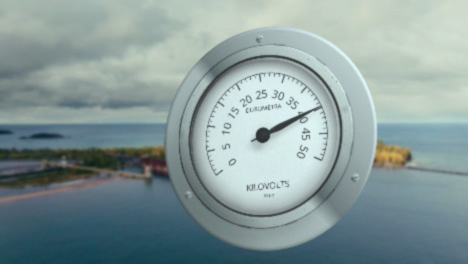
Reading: **40** kV
